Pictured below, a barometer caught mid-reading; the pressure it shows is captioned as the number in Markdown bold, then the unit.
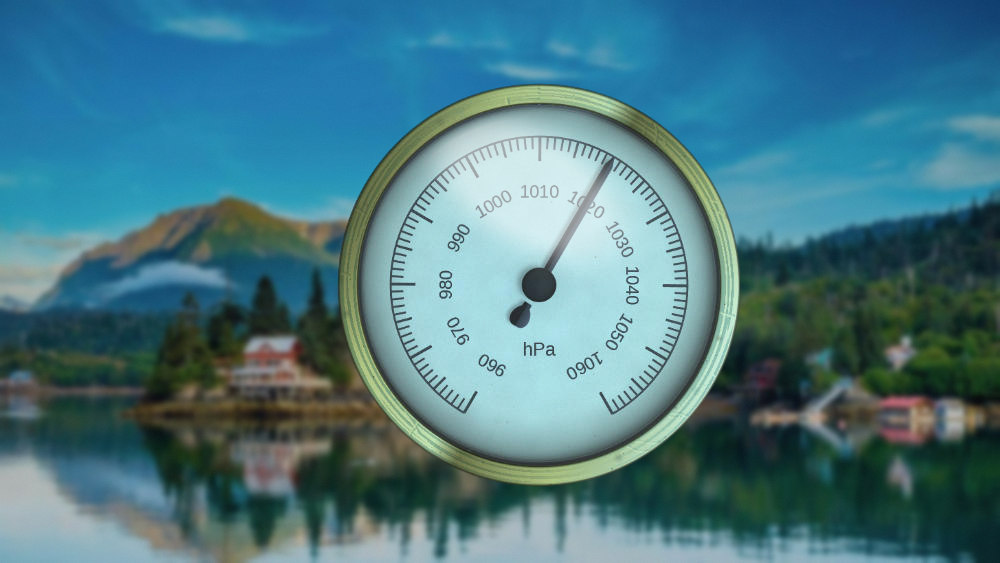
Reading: **1020** hPa
